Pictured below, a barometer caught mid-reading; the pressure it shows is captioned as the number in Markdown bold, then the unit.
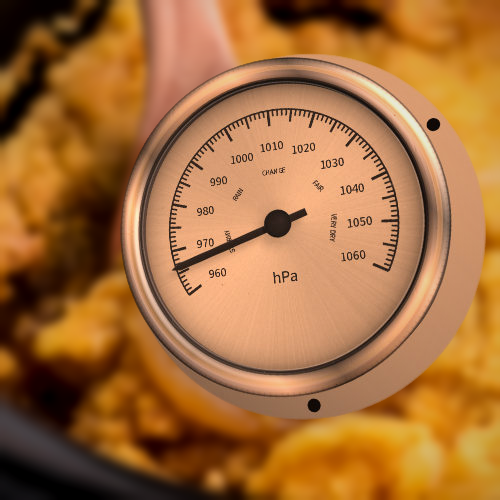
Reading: **966** hPa
